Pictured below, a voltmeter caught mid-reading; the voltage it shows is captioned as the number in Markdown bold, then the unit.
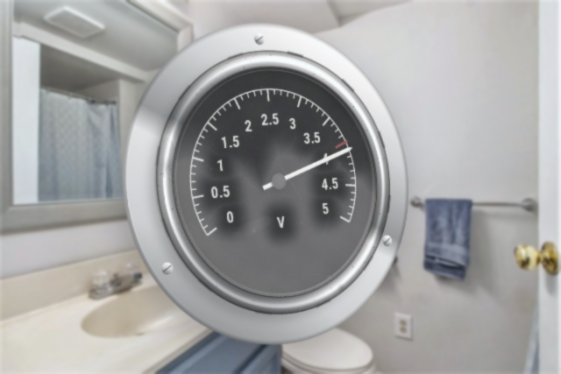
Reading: **4** V
